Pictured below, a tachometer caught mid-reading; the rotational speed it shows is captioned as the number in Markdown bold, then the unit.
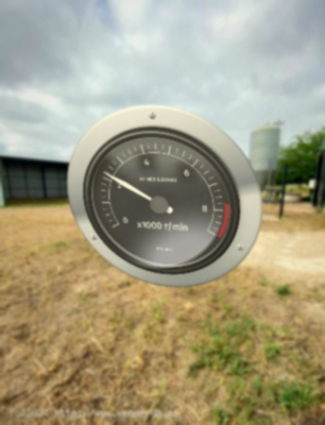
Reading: **2250** rpm
